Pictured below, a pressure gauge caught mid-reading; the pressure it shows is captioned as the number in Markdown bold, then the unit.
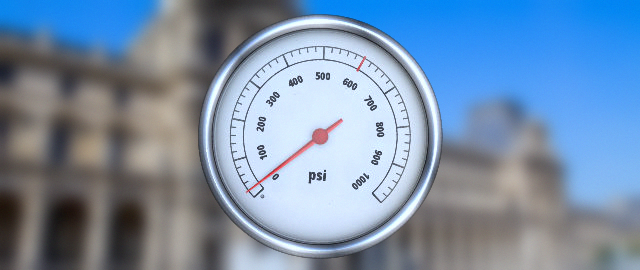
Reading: **20** psi
